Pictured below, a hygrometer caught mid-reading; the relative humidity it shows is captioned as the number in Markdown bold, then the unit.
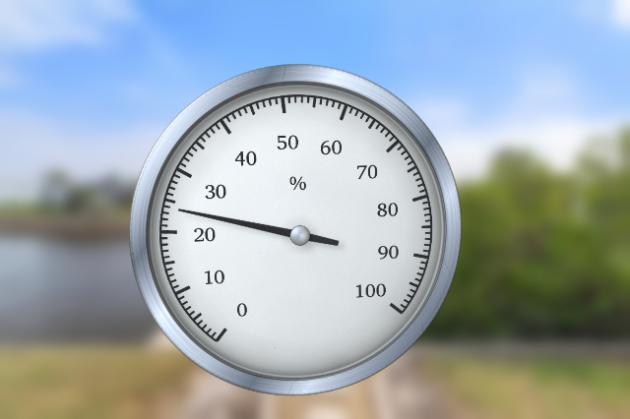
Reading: **24** %
